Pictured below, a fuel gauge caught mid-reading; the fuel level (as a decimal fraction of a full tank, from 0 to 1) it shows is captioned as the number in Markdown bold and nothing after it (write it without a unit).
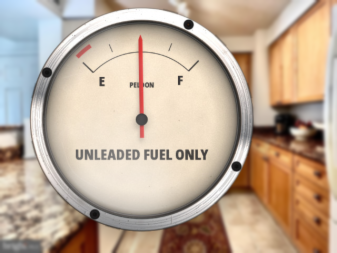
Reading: **0.5**
